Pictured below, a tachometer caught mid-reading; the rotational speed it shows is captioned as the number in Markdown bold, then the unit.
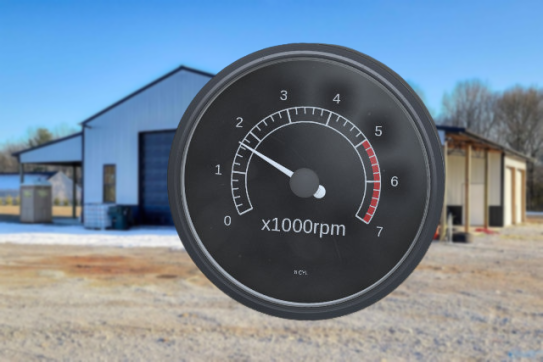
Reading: **1700** rpm
